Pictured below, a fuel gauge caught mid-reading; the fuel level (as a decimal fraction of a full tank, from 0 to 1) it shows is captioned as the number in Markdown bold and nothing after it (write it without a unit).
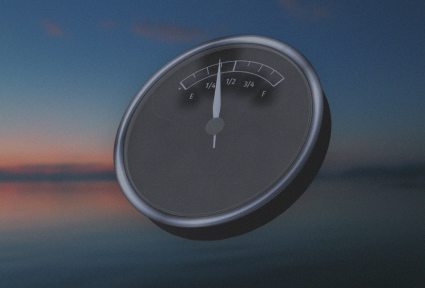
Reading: **0.375**
